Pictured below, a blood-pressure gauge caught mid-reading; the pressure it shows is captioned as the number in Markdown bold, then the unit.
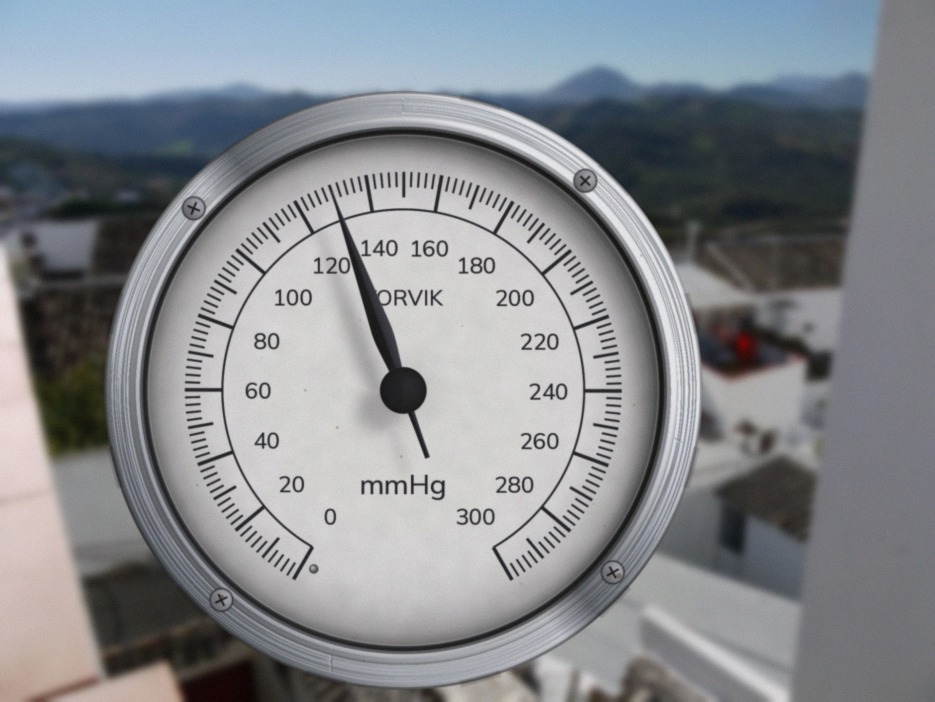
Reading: **130** mmHg
